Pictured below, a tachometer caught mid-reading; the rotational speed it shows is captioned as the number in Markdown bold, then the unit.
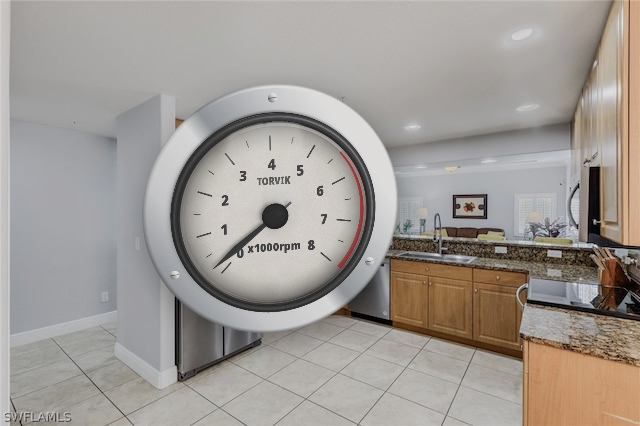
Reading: **250** rpm
